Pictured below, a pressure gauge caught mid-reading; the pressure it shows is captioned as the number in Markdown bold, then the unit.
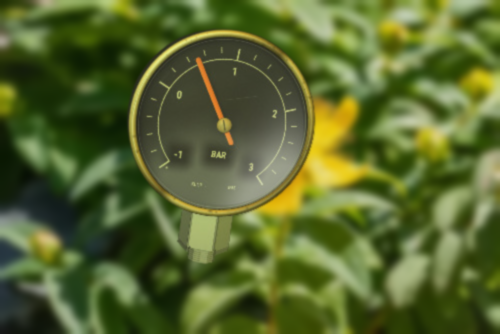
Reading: **0.5** bar
